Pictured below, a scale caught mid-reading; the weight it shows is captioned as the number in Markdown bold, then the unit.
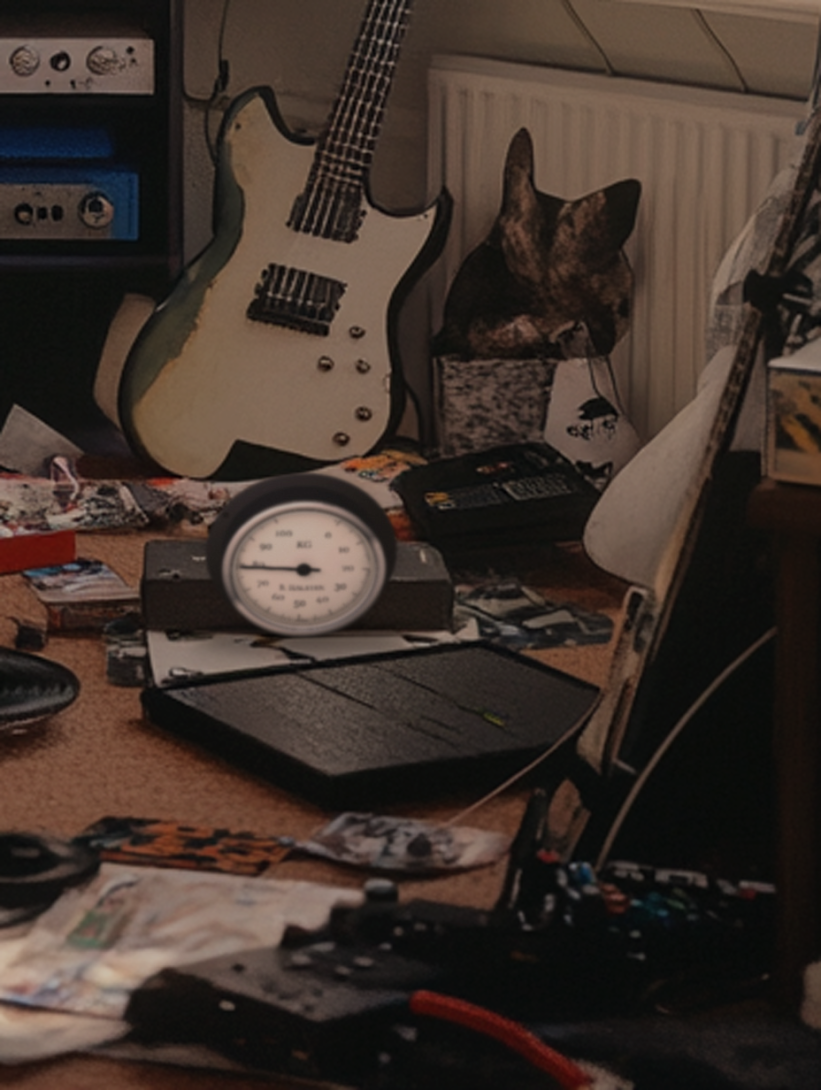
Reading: **80** kg
